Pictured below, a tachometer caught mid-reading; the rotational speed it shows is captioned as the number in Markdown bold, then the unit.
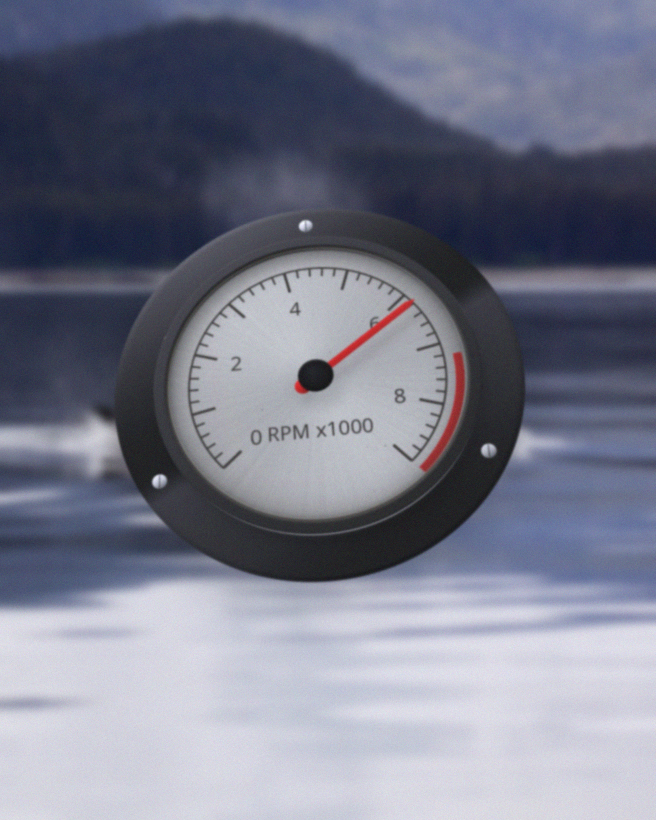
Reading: **6200** rpm
